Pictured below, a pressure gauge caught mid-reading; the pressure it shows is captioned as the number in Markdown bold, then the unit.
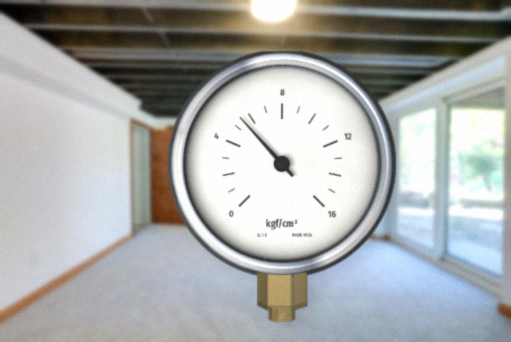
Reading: **5.5** kg/cm²
